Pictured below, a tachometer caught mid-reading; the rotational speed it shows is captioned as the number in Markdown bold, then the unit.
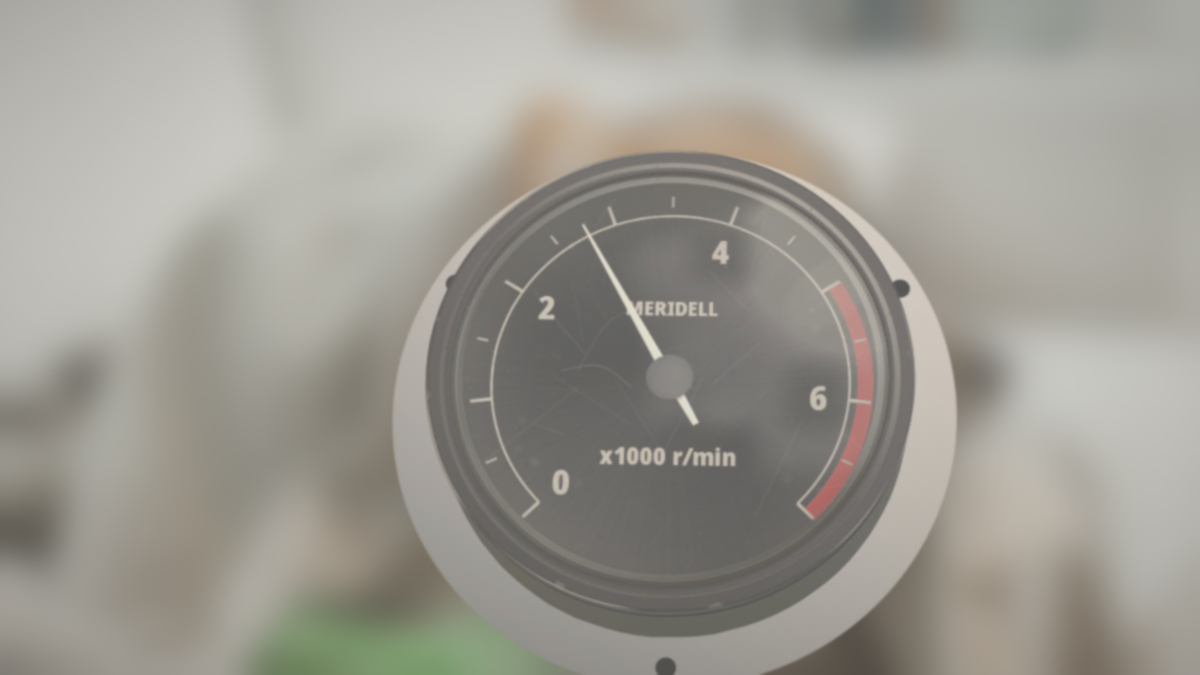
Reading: **2750** rpm
